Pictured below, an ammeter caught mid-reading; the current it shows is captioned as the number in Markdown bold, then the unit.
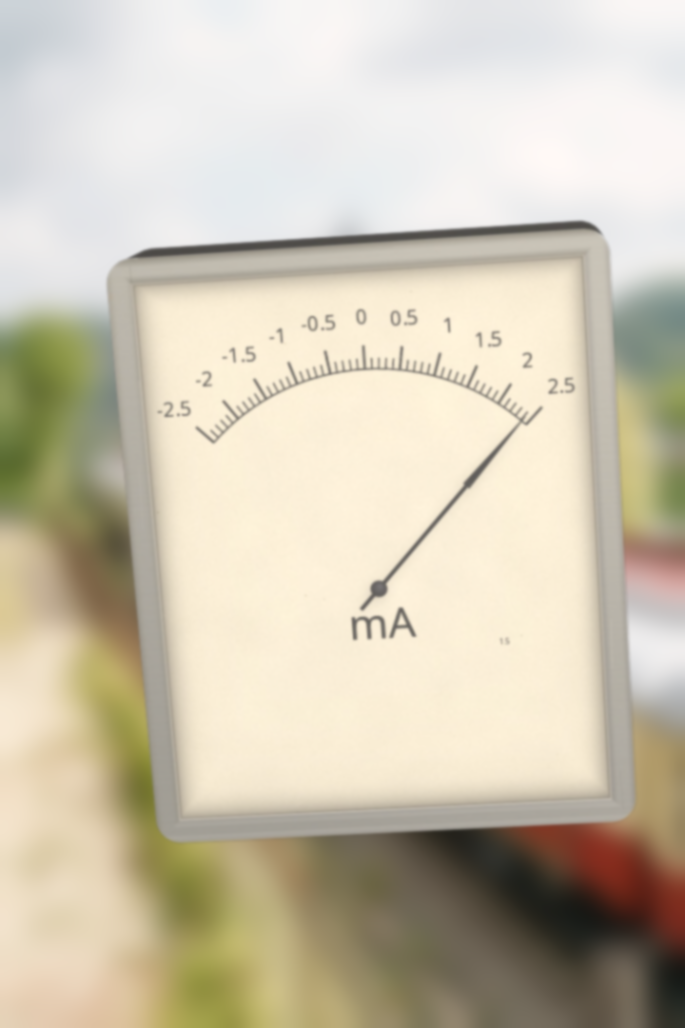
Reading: **2.4** mA
